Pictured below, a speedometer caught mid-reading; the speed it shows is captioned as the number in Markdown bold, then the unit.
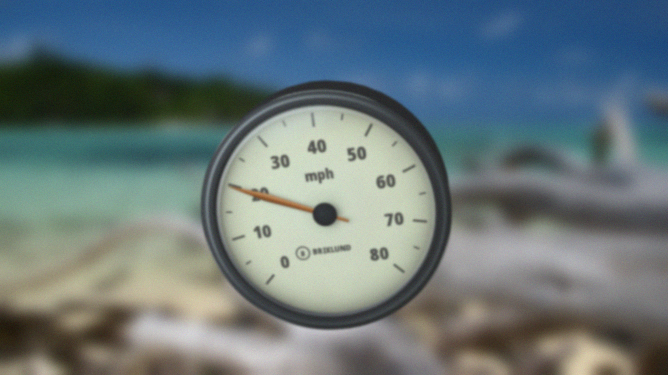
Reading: **20** mph
